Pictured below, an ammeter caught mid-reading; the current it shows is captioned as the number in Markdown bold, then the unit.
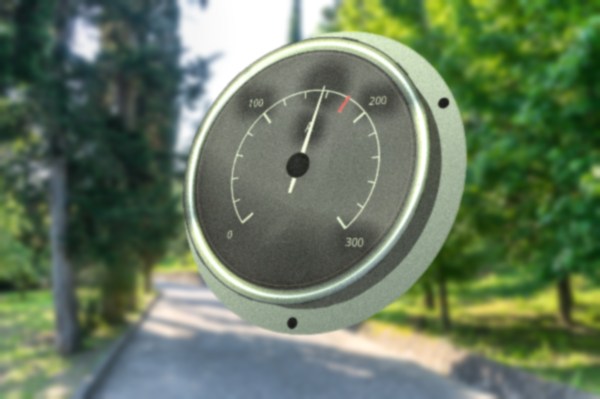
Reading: **160** A
